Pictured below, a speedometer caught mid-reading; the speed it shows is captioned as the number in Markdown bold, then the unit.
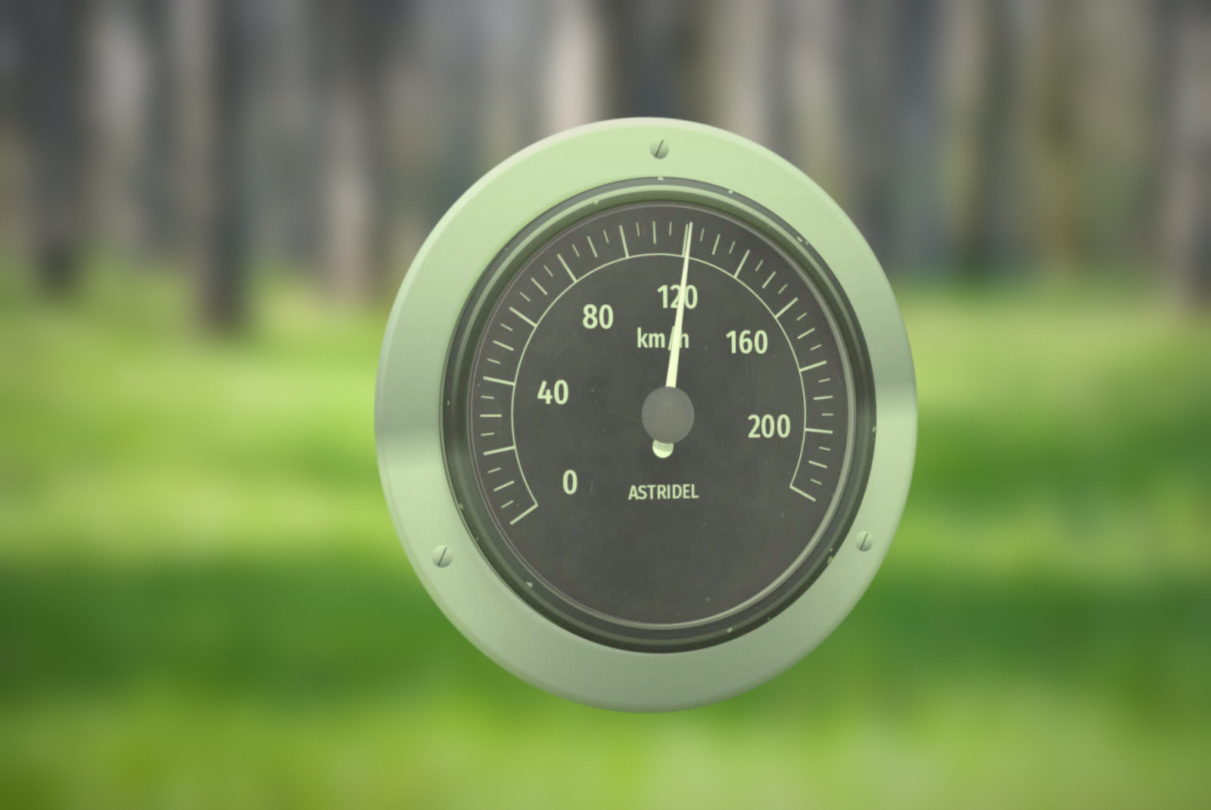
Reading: **120** km/h
